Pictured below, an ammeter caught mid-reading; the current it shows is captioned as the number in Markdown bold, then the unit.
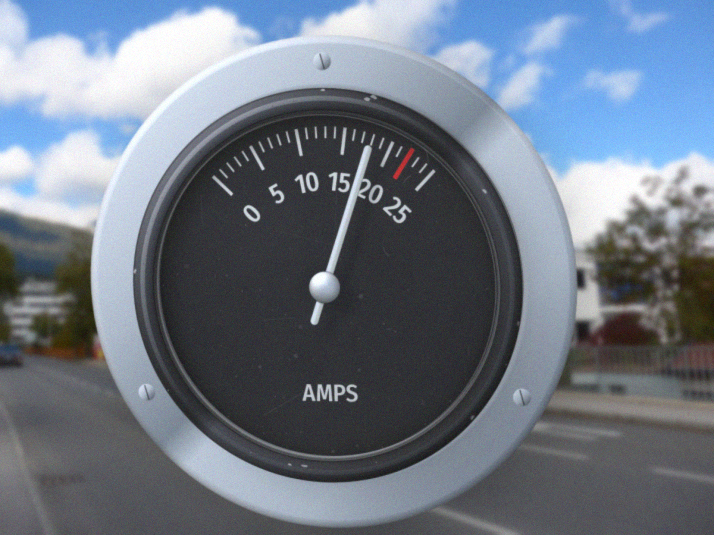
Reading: **18** A
